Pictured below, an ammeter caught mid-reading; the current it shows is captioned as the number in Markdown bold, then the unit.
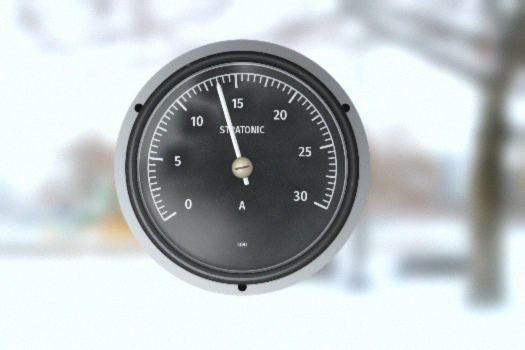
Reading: **13.5** A
